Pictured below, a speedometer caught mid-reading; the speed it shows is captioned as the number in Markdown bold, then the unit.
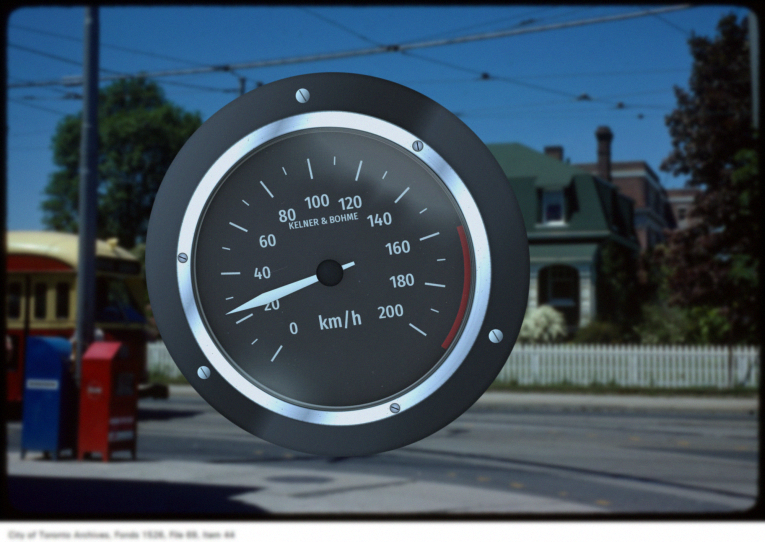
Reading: **25** km/h
